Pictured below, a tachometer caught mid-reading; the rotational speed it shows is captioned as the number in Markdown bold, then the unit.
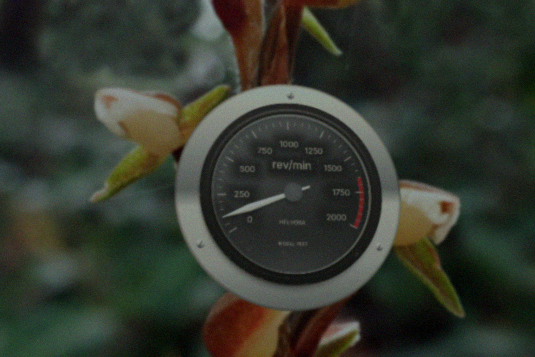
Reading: **100** rpm
